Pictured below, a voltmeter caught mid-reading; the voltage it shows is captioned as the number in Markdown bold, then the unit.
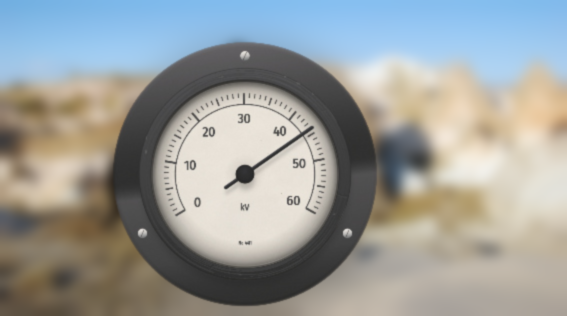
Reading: **44** kV
